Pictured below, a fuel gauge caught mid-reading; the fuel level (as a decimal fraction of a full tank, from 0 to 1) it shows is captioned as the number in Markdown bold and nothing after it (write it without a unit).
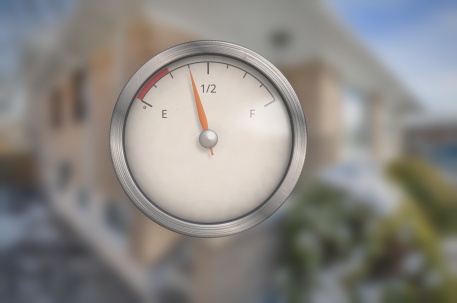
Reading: **0.375**
